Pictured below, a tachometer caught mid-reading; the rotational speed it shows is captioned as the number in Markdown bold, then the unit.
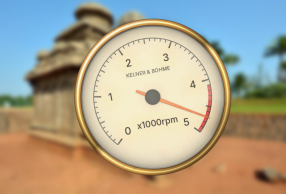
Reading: **4700** rpm
